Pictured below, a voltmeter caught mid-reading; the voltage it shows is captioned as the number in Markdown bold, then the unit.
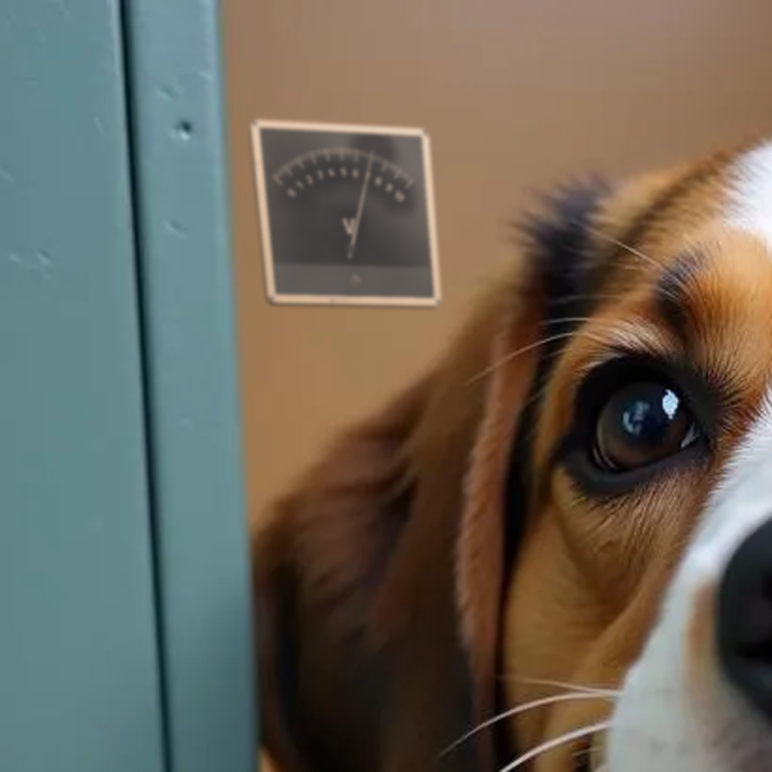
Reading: **7** V
